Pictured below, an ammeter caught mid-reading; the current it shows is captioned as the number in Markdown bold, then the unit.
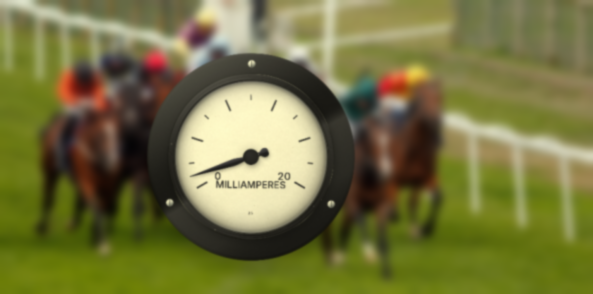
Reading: **1** mA
